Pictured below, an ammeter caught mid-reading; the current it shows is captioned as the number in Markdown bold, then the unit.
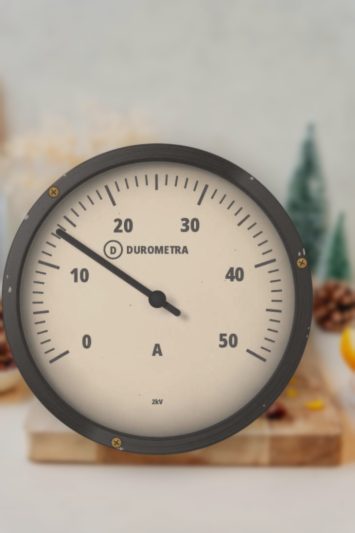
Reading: **13.5** A
